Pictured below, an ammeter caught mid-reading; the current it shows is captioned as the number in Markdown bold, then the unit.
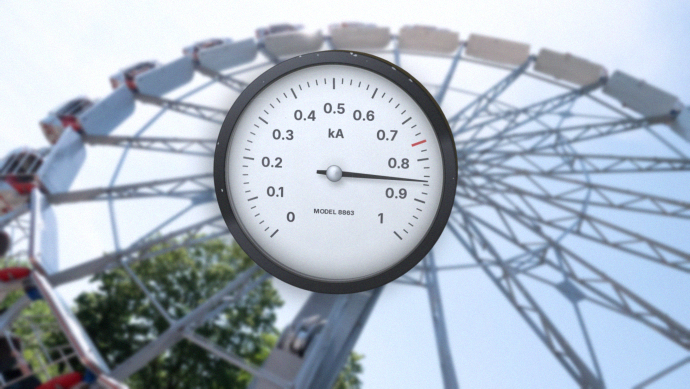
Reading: **0.85** kA
